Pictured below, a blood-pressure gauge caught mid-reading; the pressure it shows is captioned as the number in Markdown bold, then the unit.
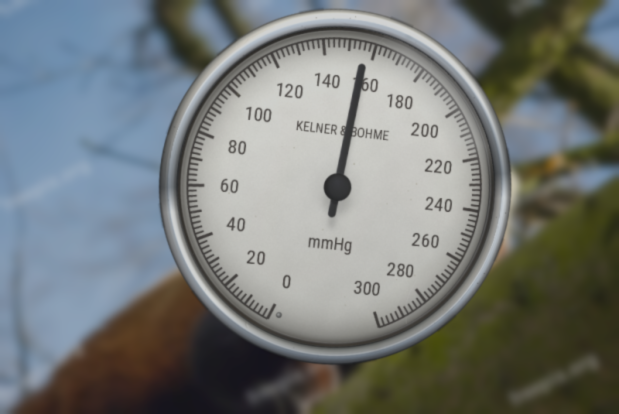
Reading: **156** mmHg
